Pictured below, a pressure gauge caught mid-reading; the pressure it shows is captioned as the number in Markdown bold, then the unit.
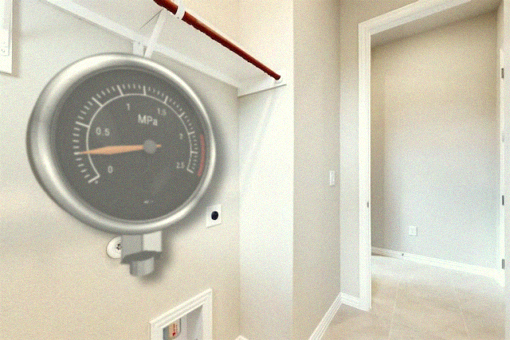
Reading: **0.25** MPa
